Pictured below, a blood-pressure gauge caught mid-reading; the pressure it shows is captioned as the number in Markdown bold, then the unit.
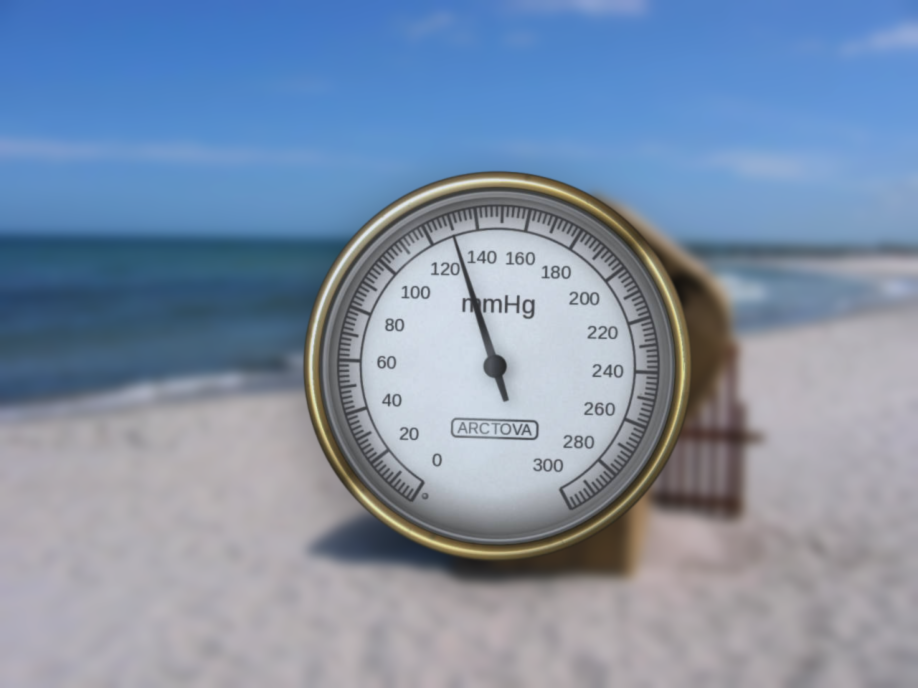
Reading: **130** mmHg
